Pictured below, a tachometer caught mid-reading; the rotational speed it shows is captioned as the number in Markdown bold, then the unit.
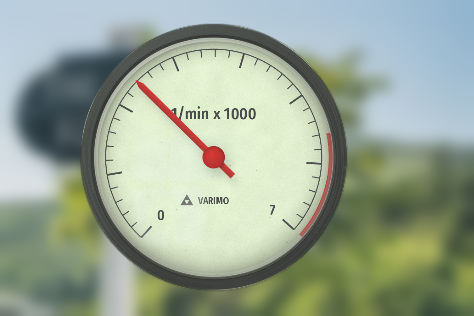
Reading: **2400** rpm
